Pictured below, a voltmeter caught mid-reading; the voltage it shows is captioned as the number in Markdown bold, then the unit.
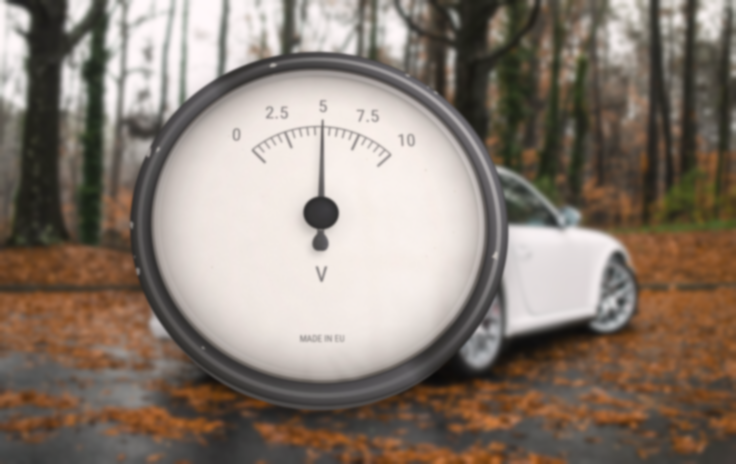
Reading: **5** V
